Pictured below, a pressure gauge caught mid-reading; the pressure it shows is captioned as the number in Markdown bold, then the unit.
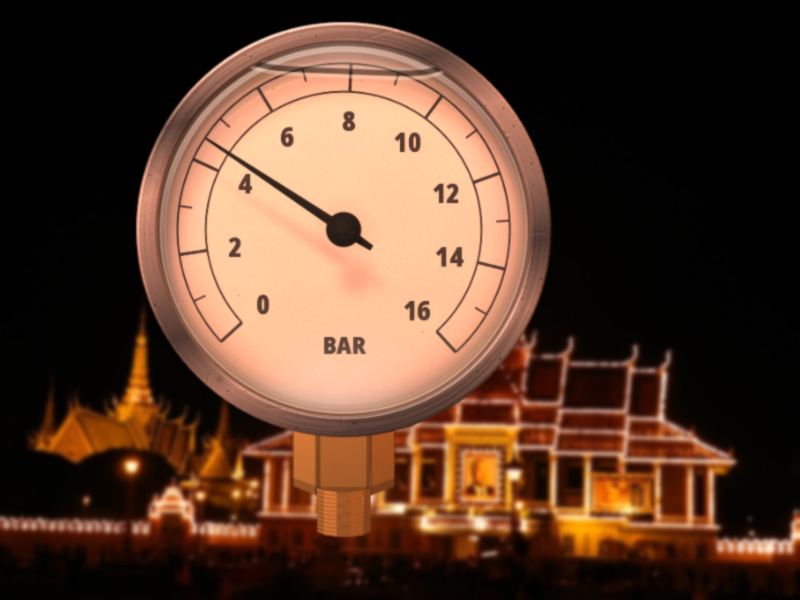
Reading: **4.5** bar
